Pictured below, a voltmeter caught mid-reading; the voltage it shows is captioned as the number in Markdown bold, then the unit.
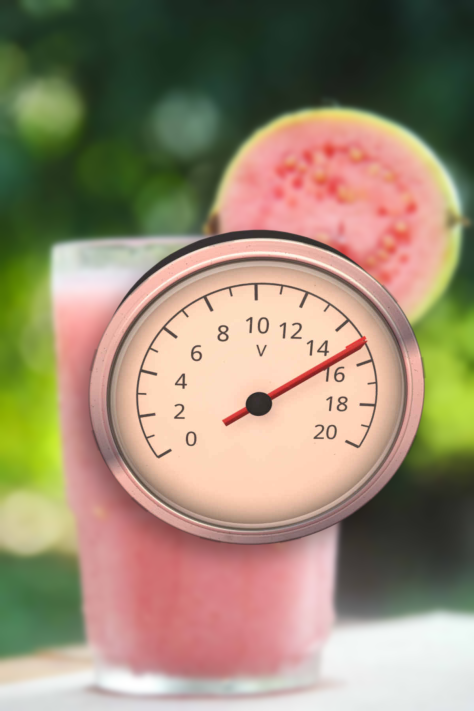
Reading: **15** V
